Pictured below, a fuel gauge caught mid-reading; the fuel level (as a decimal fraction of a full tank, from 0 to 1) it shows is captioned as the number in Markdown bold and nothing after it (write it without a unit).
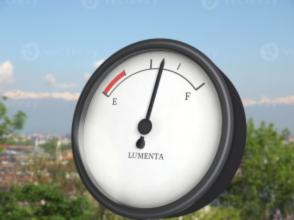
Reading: **0.625**
